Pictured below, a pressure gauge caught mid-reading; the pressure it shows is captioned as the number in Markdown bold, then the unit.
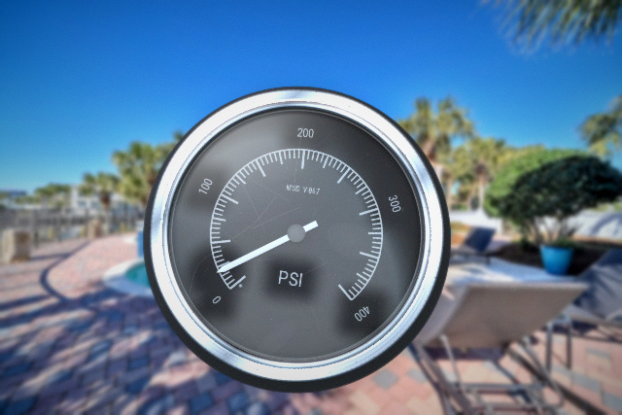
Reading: **20** psi
